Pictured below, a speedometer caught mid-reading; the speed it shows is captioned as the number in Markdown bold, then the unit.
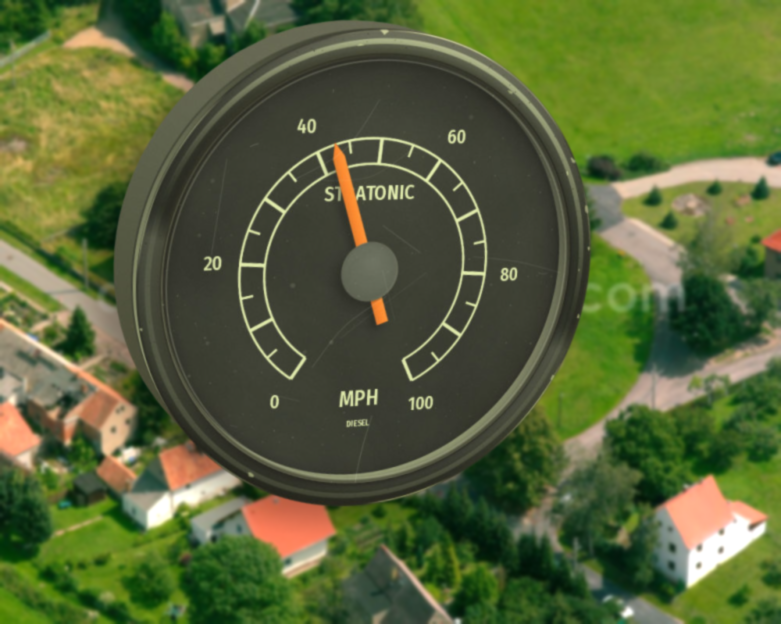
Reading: **42.5** mph
